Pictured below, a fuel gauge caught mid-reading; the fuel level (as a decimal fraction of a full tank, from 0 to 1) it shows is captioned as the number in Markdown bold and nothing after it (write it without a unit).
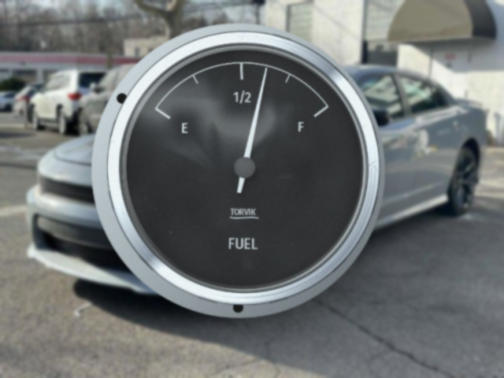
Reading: **0.625**
